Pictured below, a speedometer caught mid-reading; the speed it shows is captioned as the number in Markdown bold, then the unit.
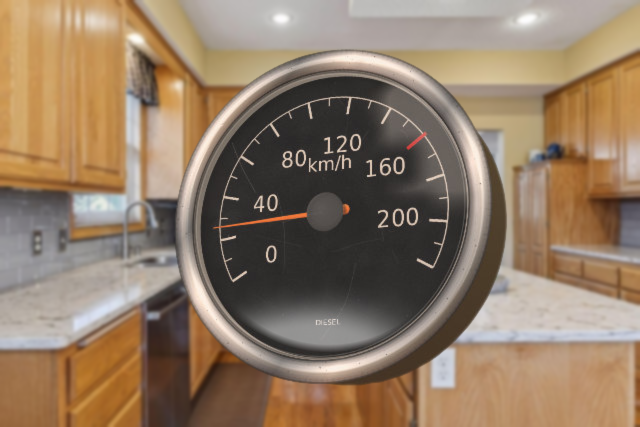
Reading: **25** km/h
